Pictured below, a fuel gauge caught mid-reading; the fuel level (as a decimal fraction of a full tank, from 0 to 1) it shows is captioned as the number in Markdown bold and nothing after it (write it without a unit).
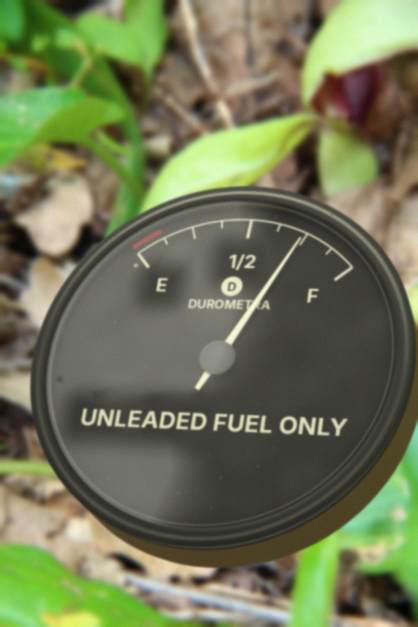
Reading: **0.75**
